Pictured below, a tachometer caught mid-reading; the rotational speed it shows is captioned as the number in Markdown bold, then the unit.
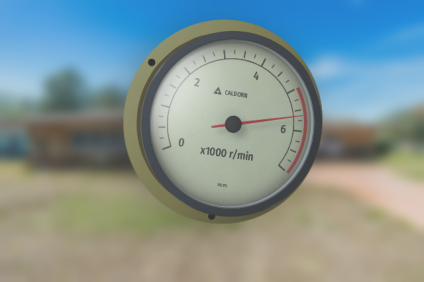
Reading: **5625** rpm
